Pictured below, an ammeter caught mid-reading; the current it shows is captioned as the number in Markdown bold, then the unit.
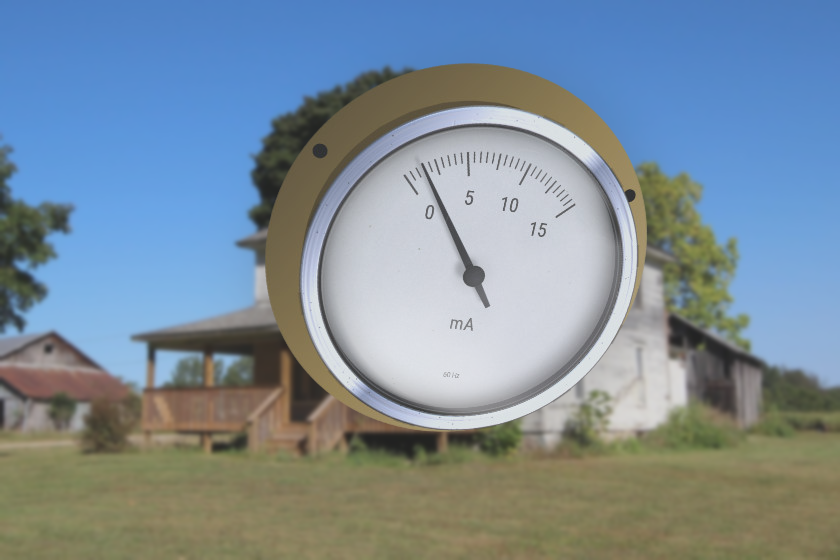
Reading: **1.5** mA
